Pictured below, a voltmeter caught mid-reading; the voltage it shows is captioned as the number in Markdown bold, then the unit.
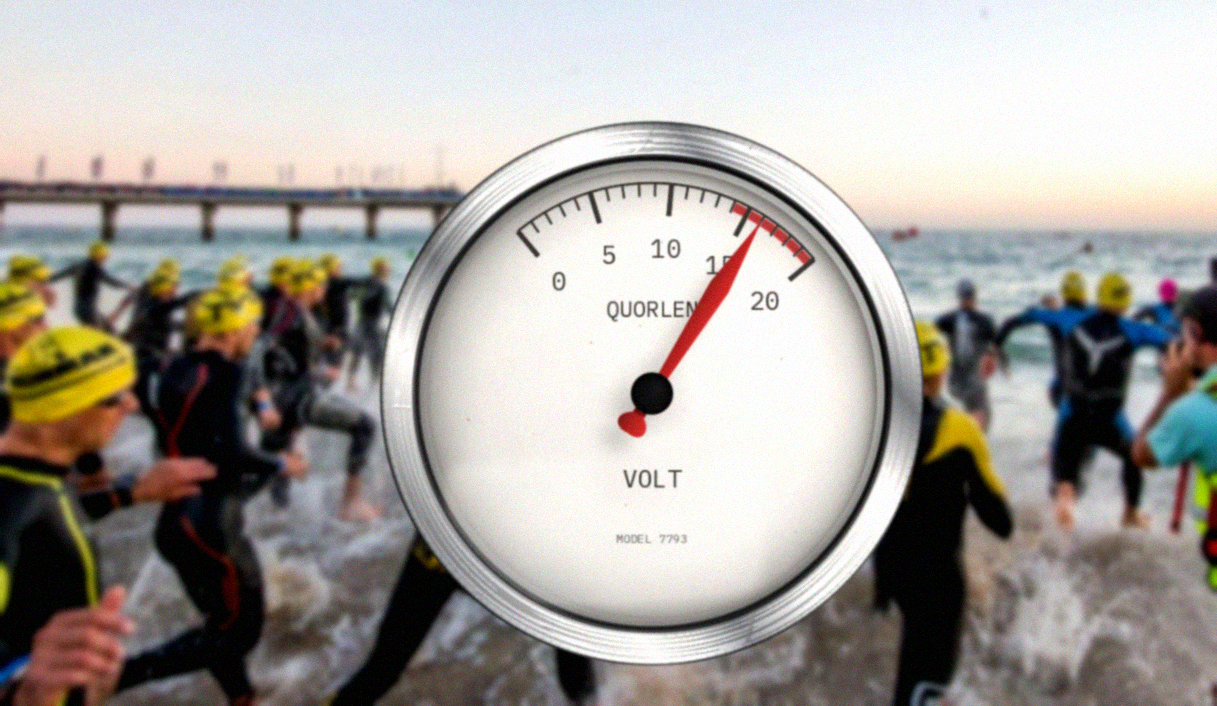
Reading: **16** V
